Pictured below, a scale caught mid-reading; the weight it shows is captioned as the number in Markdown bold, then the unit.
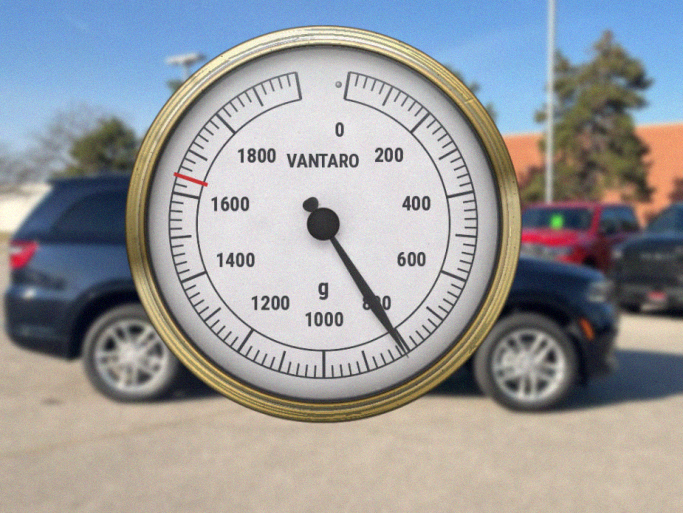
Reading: **810** g
